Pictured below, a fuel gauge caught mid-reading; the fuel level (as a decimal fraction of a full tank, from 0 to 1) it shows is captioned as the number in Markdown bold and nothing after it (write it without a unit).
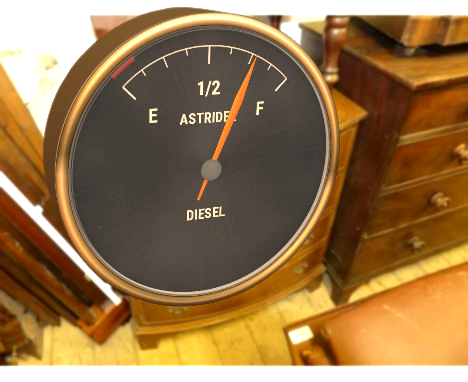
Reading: **0.75**
